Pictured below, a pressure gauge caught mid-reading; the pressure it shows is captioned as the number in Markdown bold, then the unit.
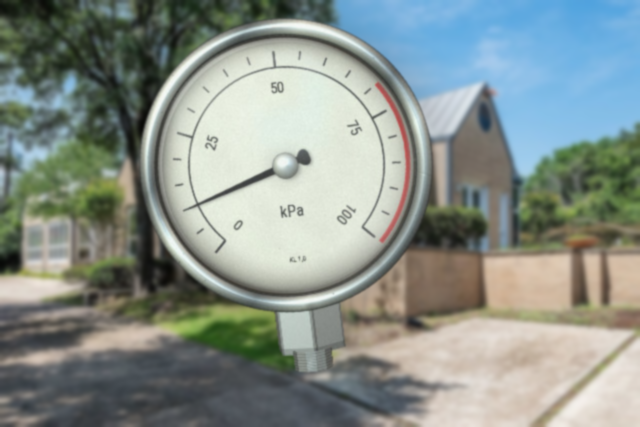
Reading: **10** kPa
